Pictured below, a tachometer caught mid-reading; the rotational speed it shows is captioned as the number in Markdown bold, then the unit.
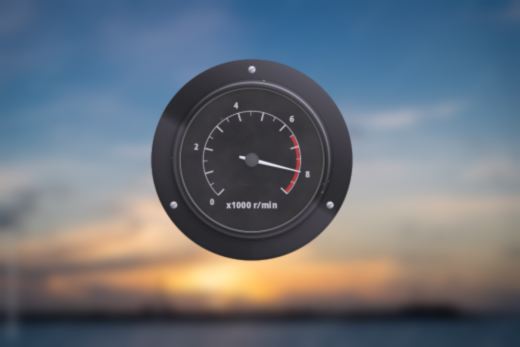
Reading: **8000** rpm
